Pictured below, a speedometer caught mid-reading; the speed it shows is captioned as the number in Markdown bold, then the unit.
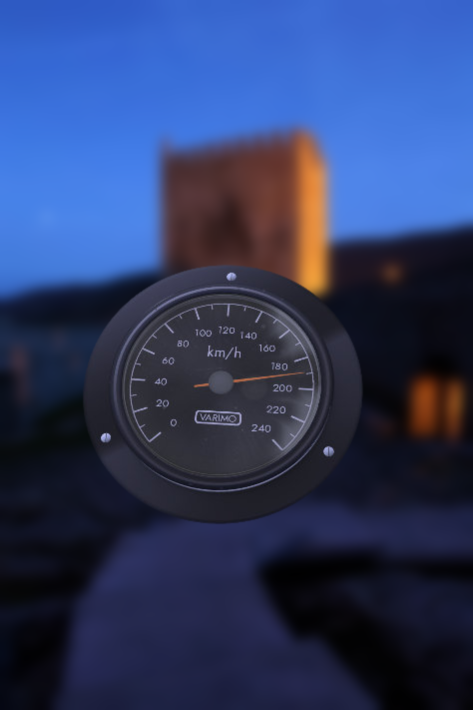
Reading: **190** km/h
